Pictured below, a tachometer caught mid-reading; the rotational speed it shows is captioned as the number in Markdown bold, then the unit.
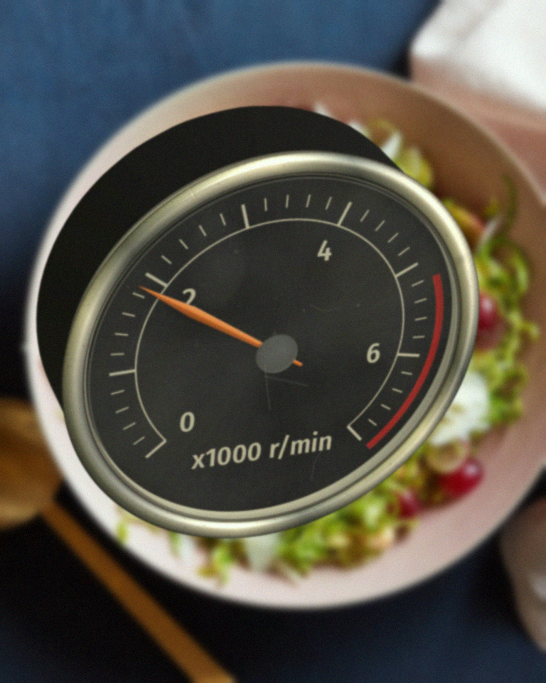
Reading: **1900** rpm
